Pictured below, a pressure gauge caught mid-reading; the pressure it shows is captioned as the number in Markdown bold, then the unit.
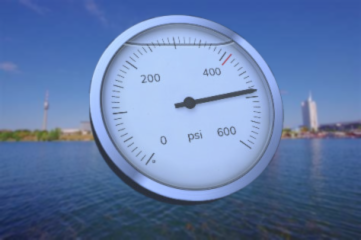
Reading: **490** psi
